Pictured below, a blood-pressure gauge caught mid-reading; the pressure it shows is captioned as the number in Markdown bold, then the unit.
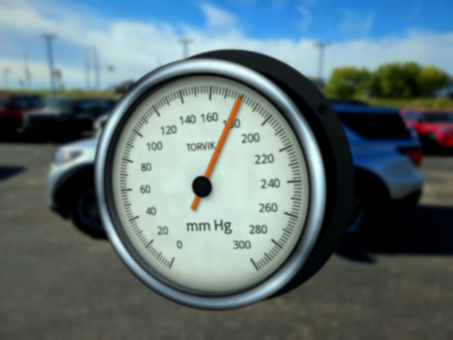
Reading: **180** mmHg
